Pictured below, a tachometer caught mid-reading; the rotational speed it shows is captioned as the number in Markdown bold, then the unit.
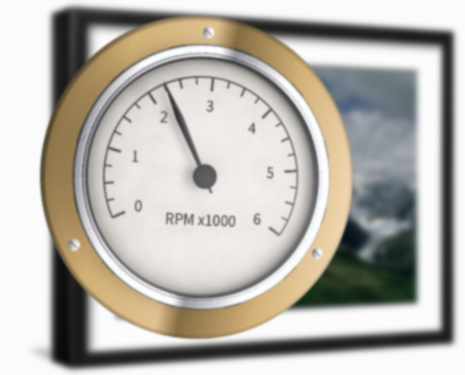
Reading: **2250** rpm
